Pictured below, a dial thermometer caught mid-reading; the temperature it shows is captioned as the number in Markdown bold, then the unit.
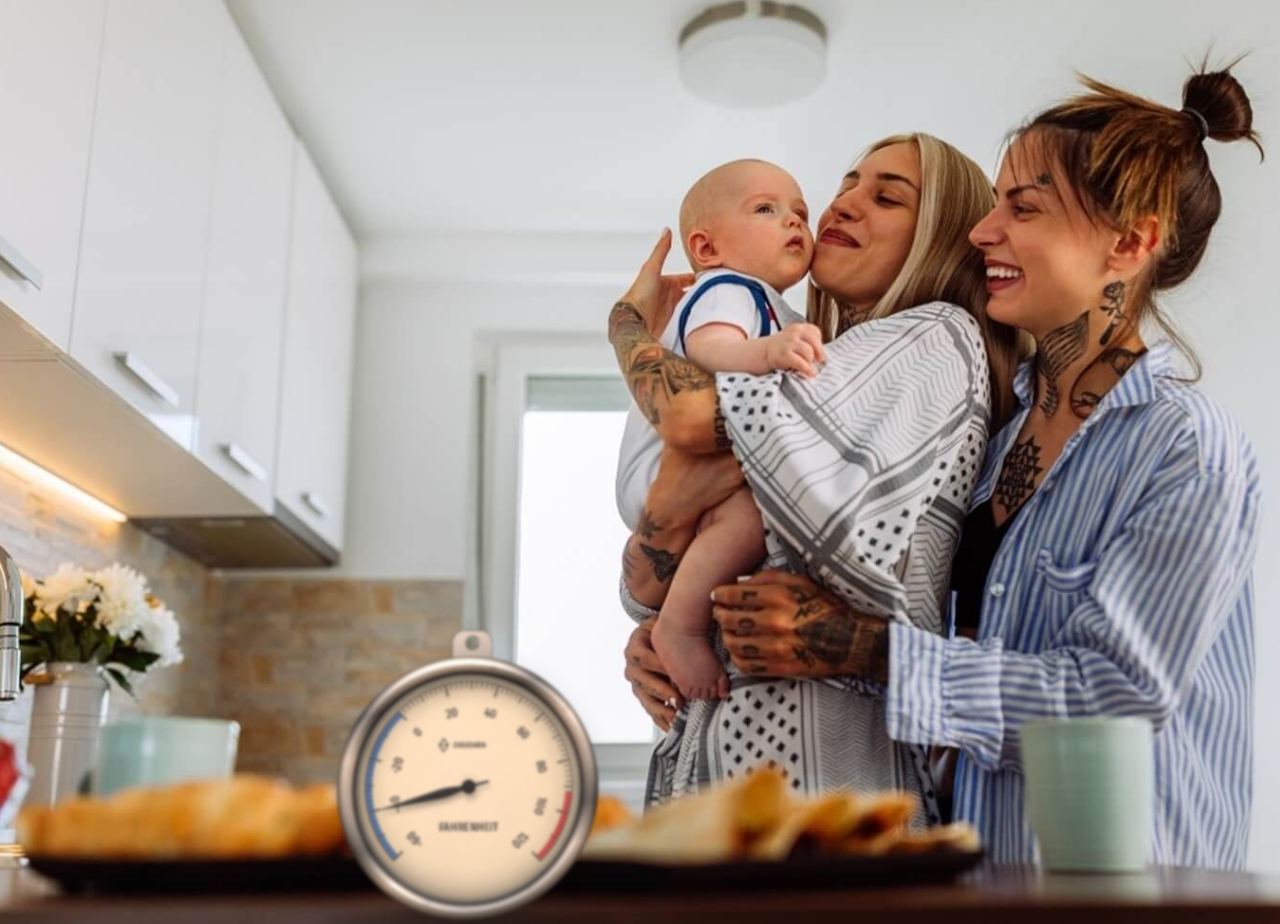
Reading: **-40** °F
